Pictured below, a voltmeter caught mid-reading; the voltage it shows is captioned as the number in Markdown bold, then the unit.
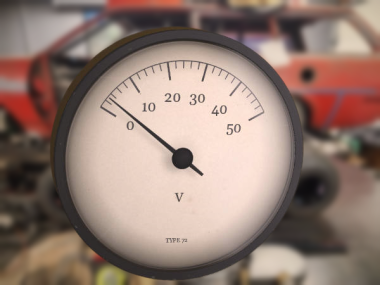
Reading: **3** V
